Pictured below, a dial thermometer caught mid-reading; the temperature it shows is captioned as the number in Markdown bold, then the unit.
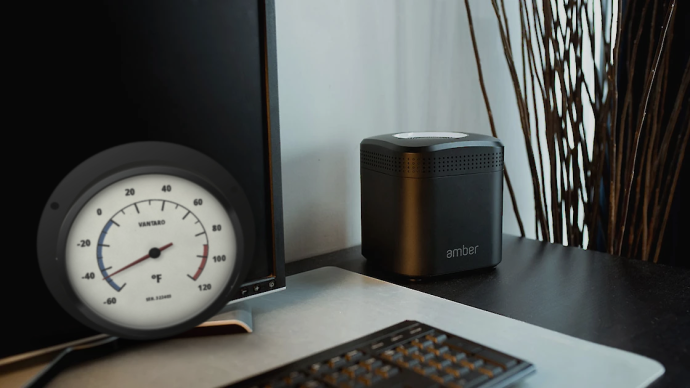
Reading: **-45** °F
